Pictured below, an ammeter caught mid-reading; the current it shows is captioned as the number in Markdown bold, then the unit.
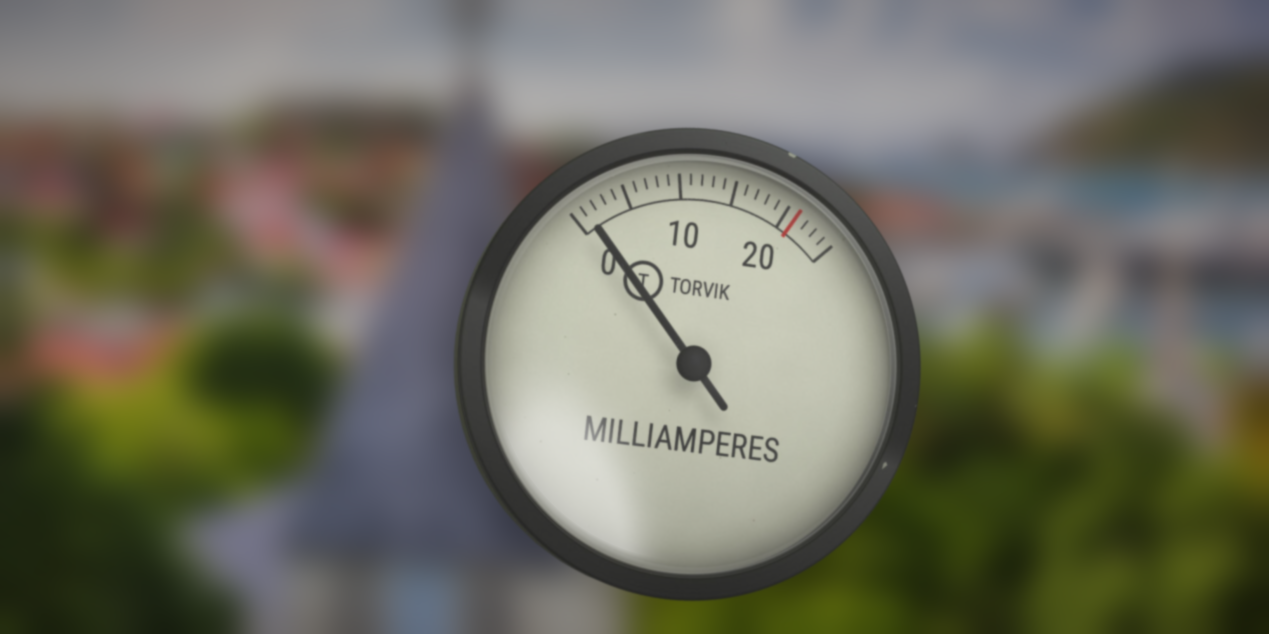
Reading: **1** mA
